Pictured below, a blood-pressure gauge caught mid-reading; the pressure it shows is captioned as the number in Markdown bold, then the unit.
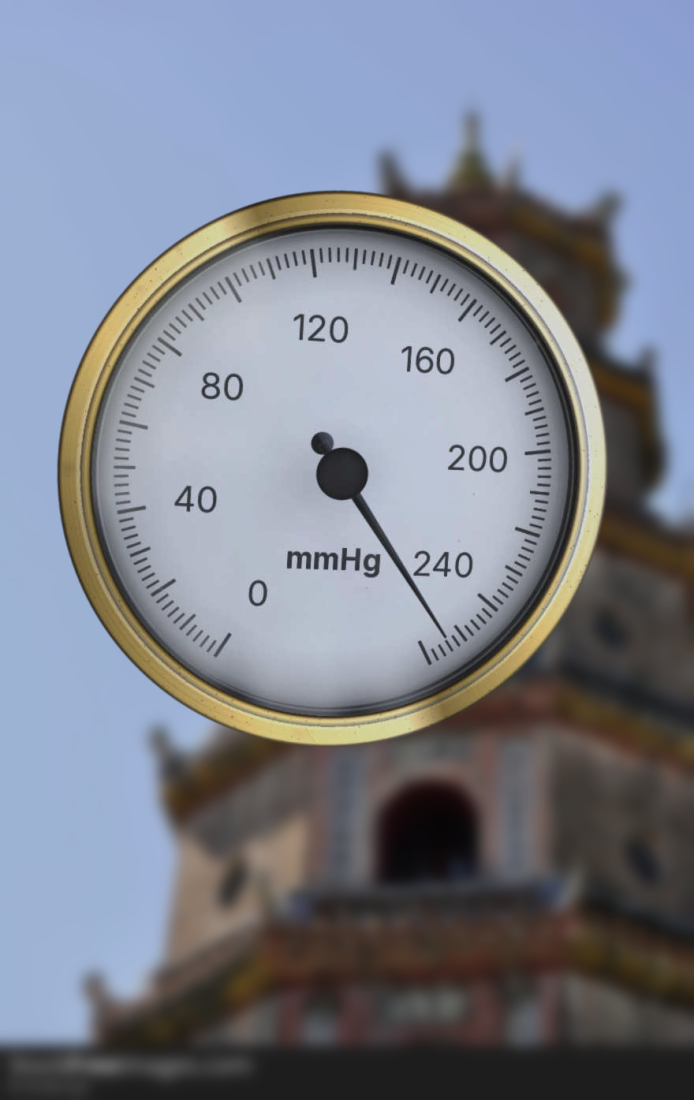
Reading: **254** mmHg
